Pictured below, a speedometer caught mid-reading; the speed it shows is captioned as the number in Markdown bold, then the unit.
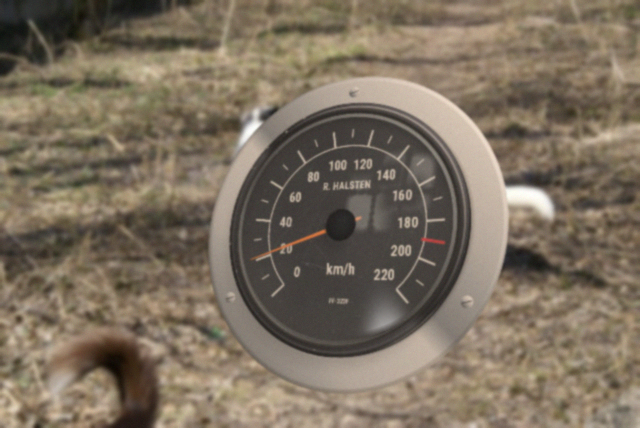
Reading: **20** km/h
